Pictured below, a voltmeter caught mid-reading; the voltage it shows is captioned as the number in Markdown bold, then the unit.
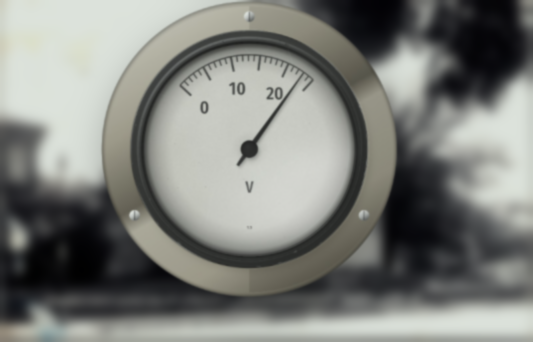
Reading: **23** V
